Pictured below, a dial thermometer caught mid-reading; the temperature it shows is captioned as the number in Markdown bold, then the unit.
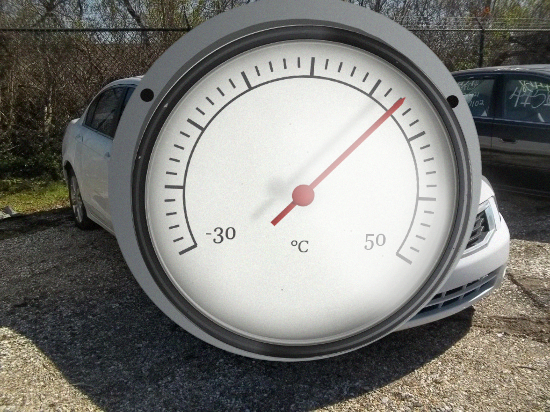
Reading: **24** °C
